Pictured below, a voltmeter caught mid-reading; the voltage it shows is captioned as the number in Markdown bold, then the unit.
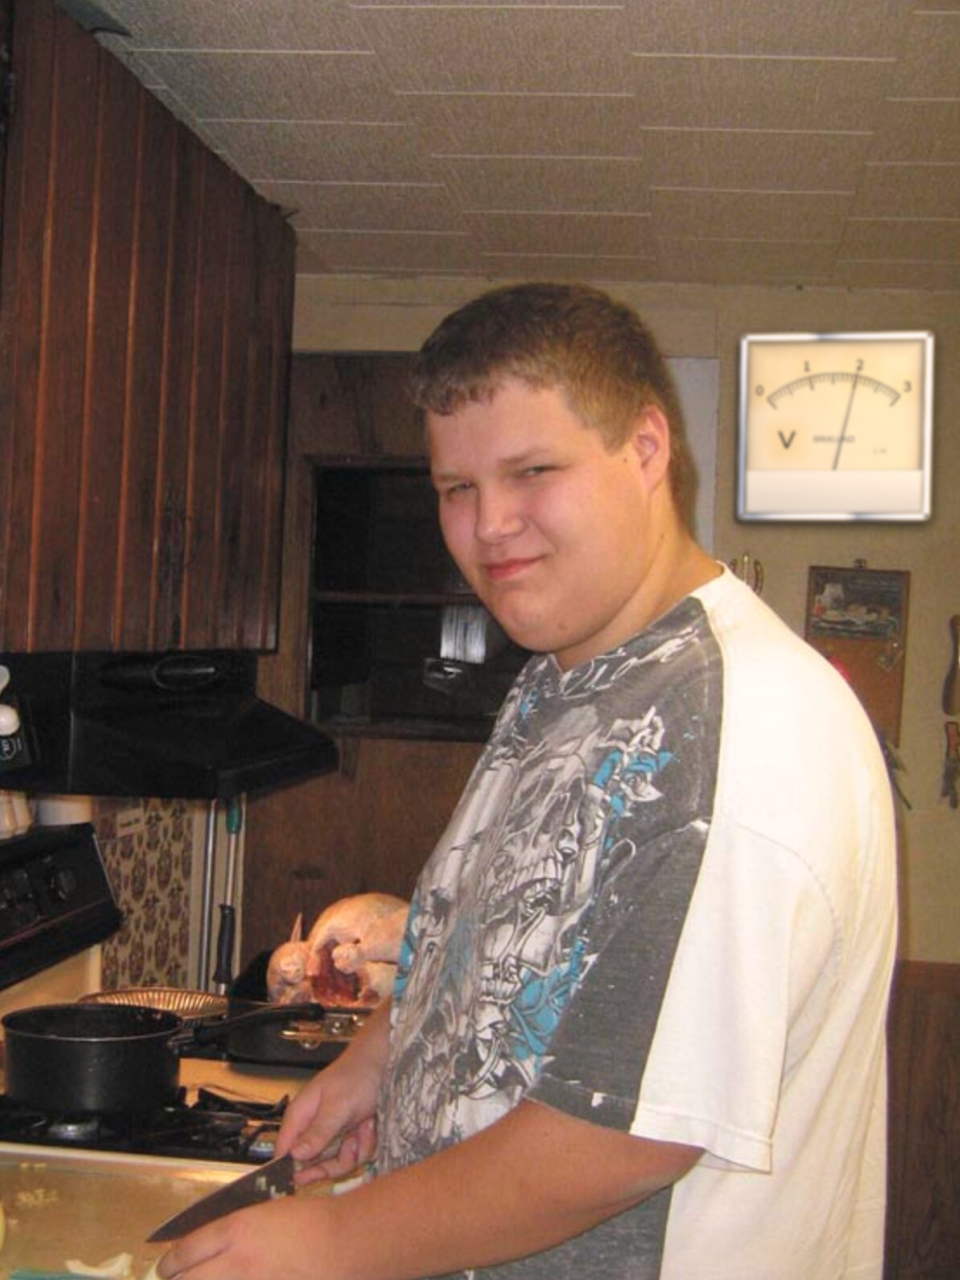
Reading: **2** V
